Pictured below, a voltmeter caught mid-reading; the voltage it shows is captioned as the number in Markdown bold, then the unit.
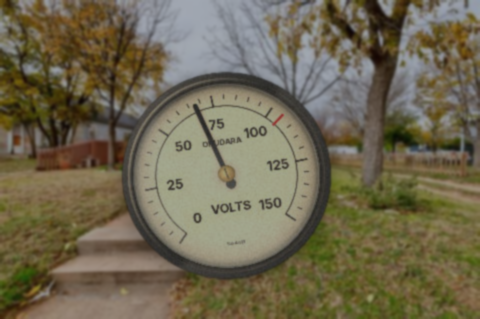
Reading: **67.5** V
